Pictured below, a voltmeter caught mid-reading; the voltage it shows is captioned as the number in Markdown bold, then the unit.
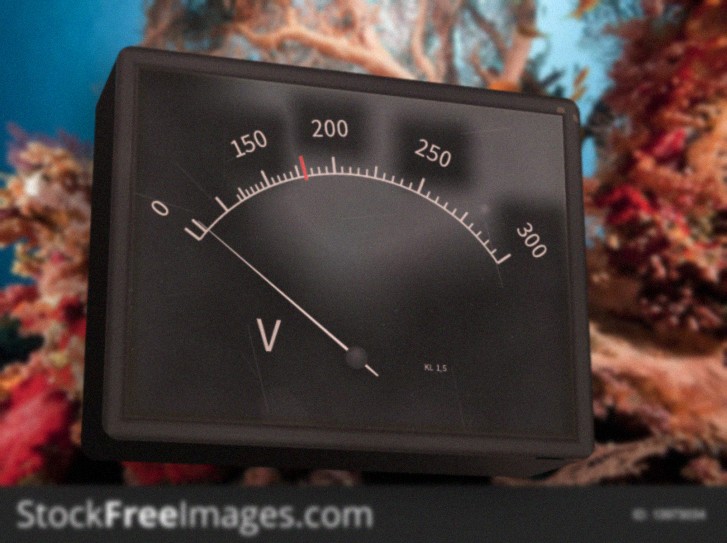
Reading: **50** V
